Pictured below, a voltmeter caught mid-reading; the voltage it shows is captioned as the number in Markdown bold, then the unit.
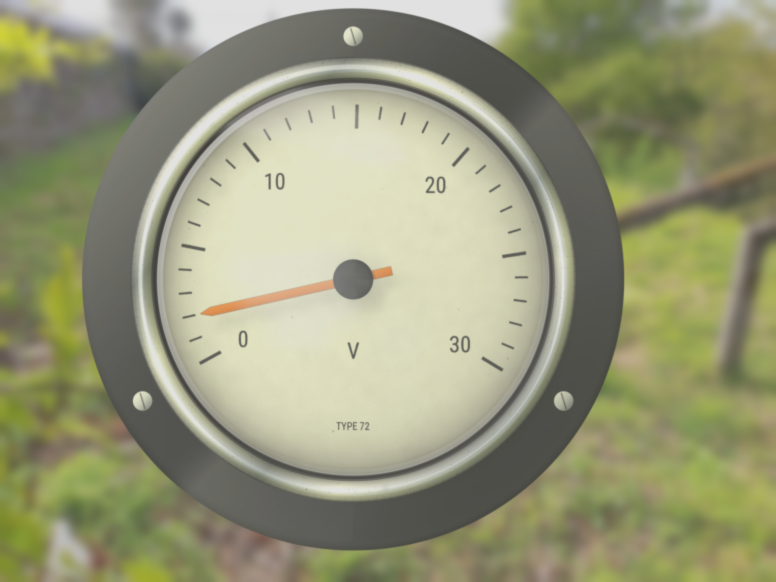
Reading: **2** V
